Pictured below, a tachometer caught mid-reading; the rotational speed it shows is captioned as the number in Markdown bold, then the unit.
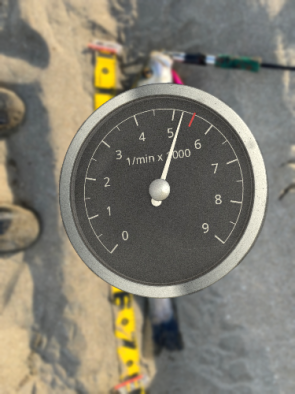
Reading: **5250** rpm
